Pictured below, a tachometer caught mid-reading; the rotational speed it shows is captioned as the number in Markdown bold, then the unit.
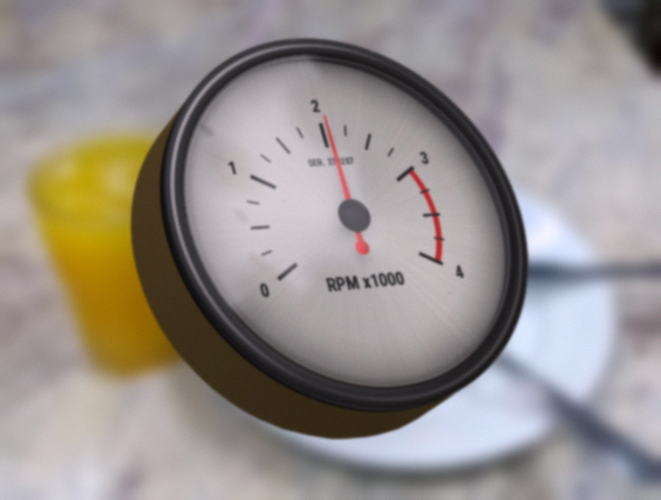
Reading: **2000** rpm
